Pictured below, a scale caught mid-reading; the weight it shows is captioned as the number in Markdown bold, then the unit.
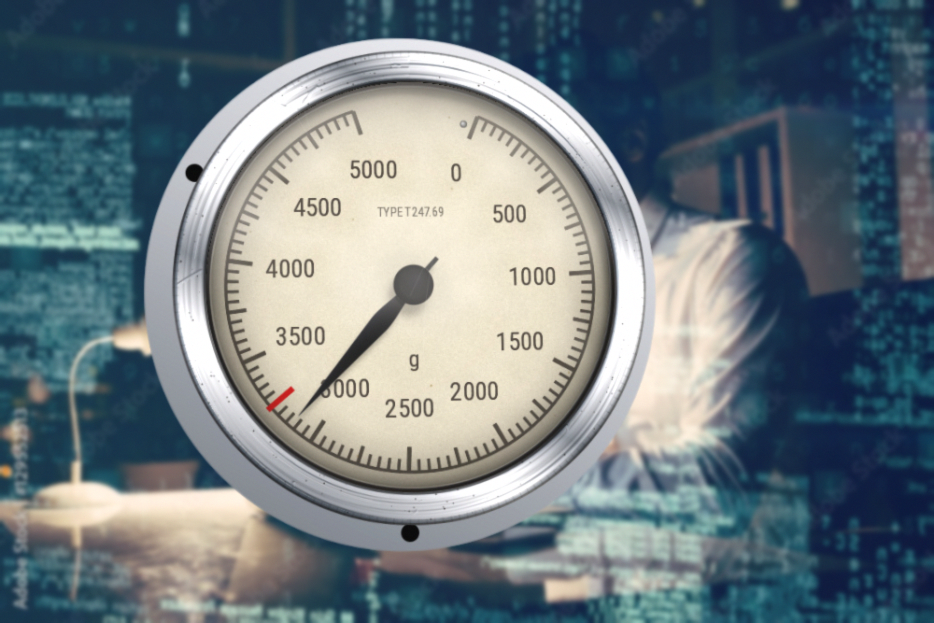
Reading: **3125** g
